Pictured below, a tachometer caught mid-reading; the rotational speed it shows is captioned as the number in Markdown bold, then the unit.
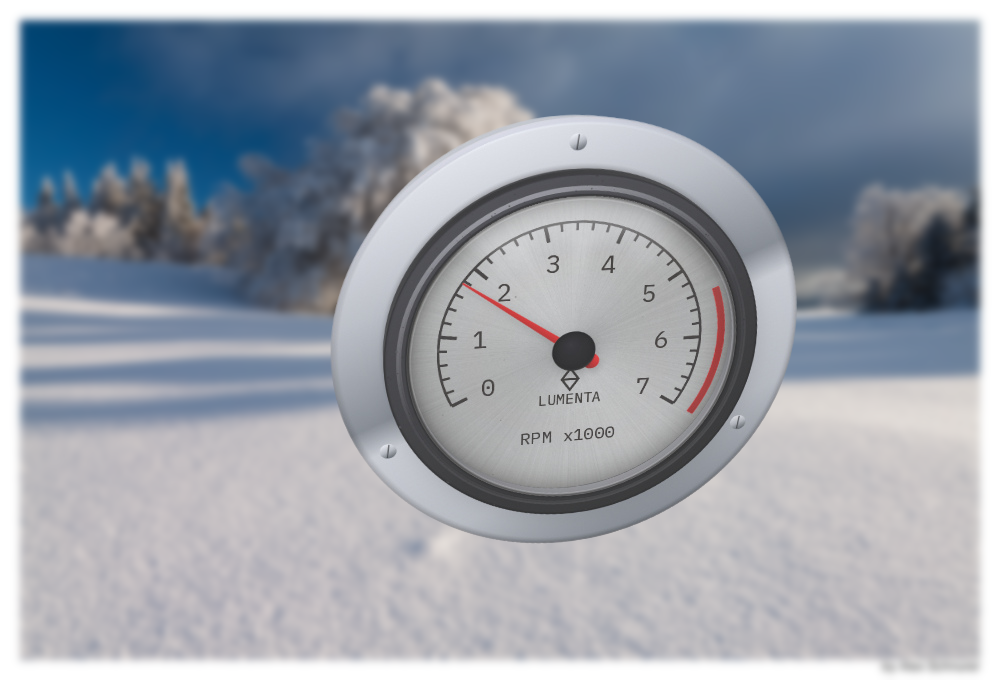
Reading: **1800** rpm
